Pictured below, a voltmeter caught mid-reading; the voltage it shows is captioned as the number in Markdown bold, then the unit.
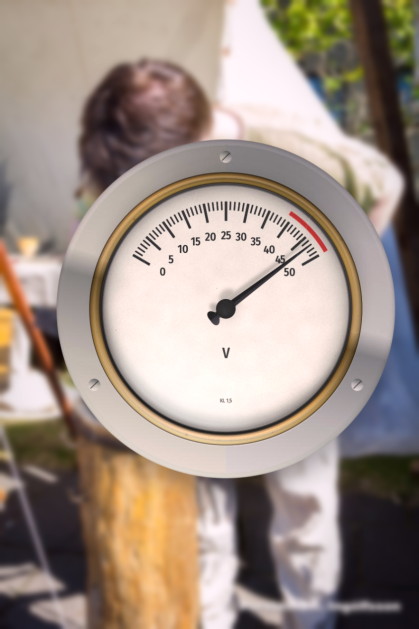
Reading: **47** V
